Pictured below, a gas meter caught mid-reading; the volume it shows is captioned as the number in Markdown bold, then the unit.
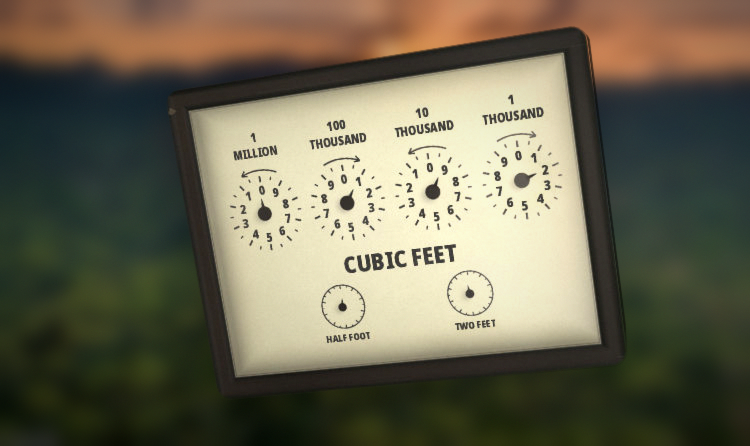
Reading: **9200** ft³
